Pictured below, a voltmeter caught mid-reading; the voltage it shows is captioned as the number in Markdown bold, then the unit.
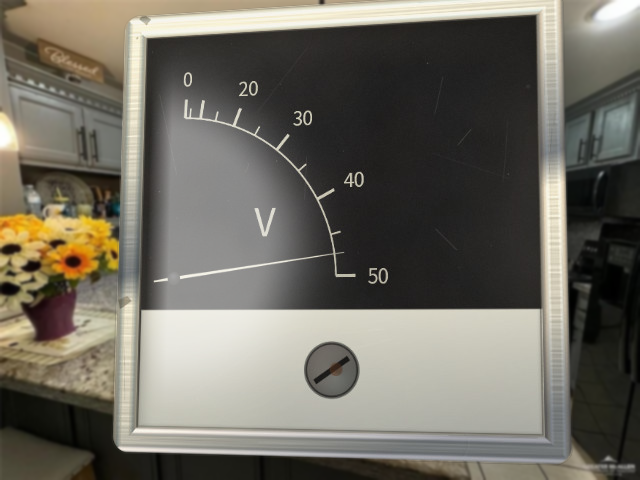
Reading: **47.5** V
